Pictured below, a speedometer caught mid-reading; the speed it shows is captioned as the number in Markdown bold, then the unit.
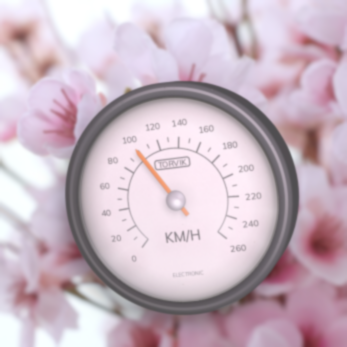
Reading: **100** km/h
